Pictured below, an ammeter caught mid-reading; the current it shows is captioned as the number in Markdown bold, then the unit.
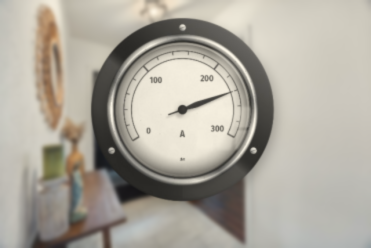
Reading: **240** A
